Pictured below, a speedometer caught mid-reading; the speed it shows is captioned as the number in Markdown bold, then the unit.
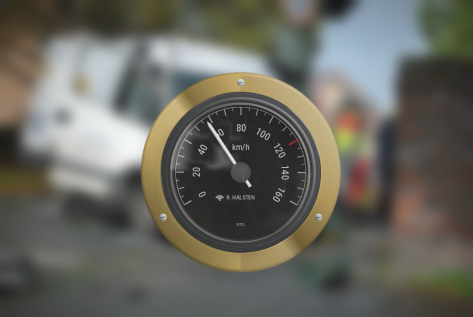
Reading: **57.5** km/h
